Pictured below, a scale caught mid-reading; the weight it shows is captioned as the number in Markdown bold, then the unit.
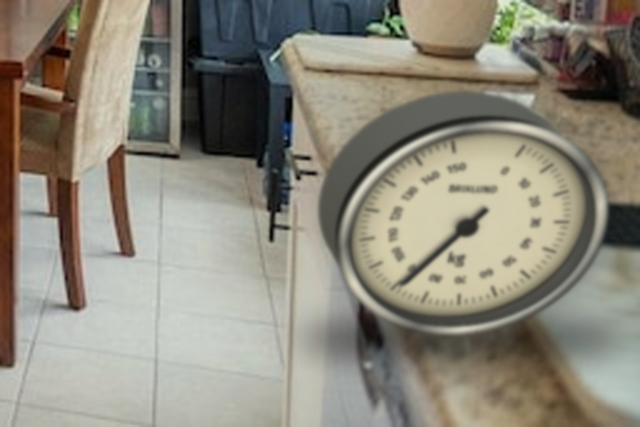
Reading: **90** kg
